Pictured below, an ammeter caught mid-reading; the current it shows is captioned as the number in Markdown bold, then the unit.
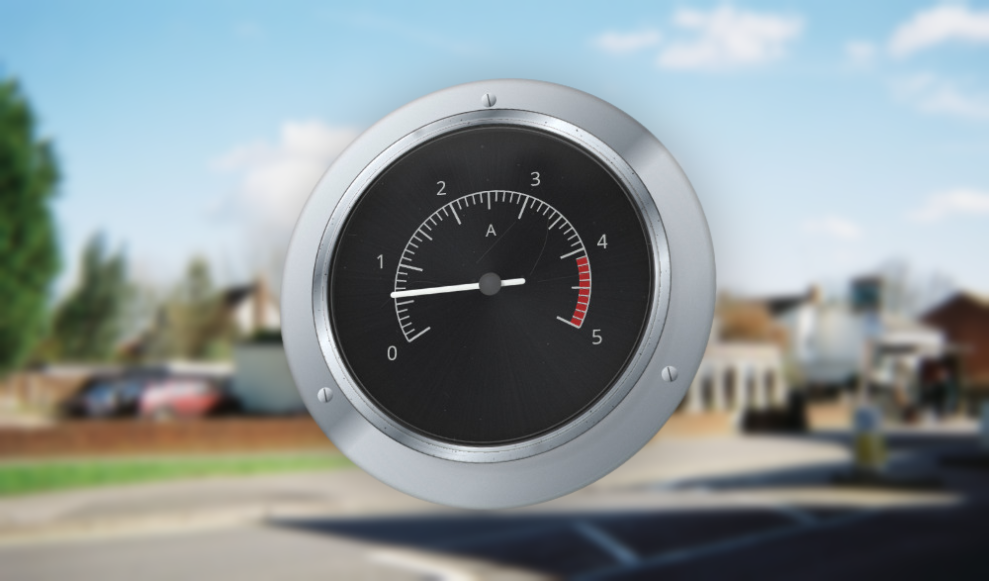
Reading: **0.6** A
